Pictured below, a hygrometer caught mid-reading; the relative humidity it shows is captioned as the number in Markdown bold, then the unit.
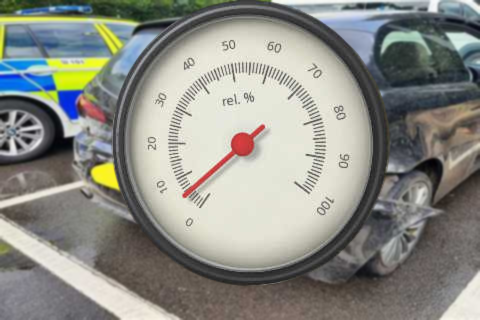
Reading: **5** %
